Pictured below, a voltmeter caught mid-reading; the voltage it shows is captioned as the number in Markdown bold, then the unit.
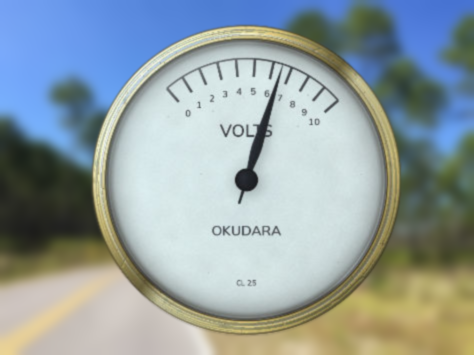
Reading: **6.5** V
